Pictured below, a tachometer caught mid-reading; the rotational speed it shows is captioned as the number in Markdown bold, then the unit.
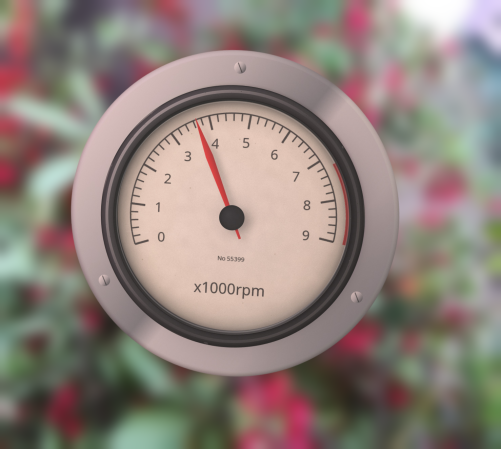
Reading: **3700** rpm
